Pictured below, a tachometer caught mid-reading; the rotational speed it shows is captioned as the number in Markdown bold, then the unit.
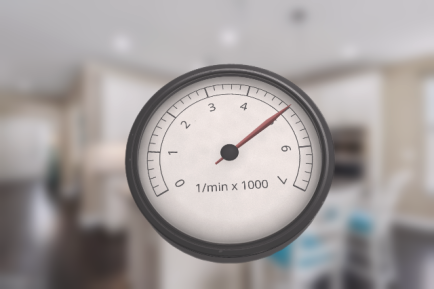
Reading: **5000** rpm
